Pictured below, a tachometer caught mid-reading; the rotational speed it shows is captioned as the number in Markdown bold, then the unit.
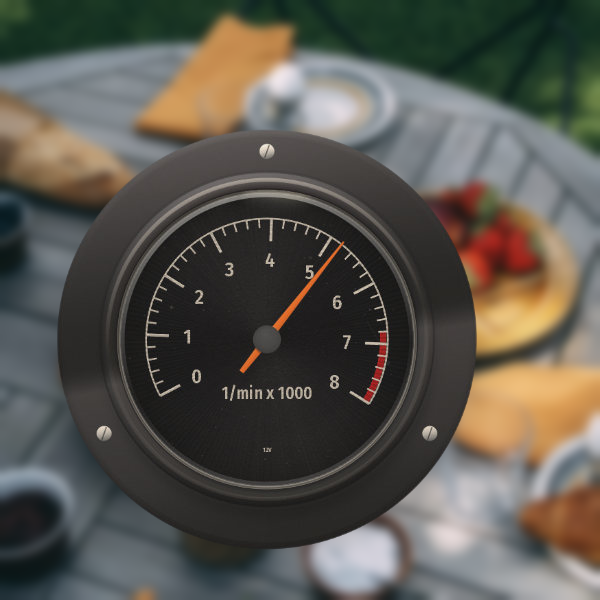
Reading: **5200** rpm
